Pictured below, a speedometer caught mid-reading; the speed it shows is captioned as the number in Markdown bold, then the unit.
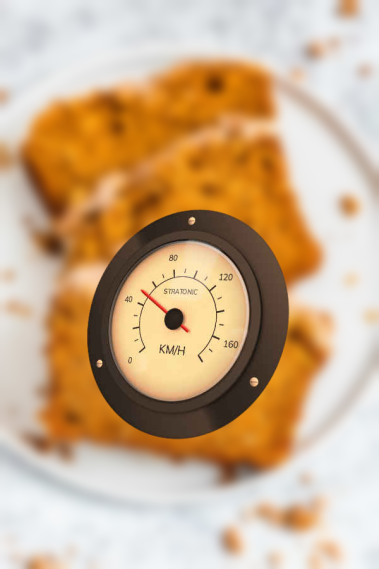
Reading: **50** km/h
